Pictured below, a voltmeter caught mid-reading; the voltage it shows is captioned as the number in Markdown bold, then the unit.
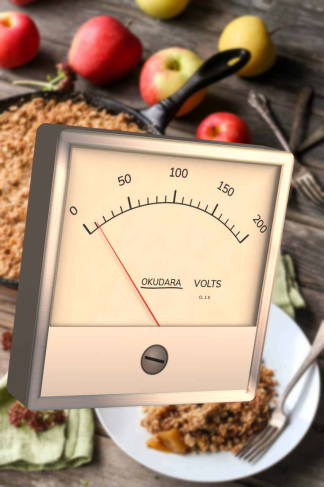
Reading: **10** V
